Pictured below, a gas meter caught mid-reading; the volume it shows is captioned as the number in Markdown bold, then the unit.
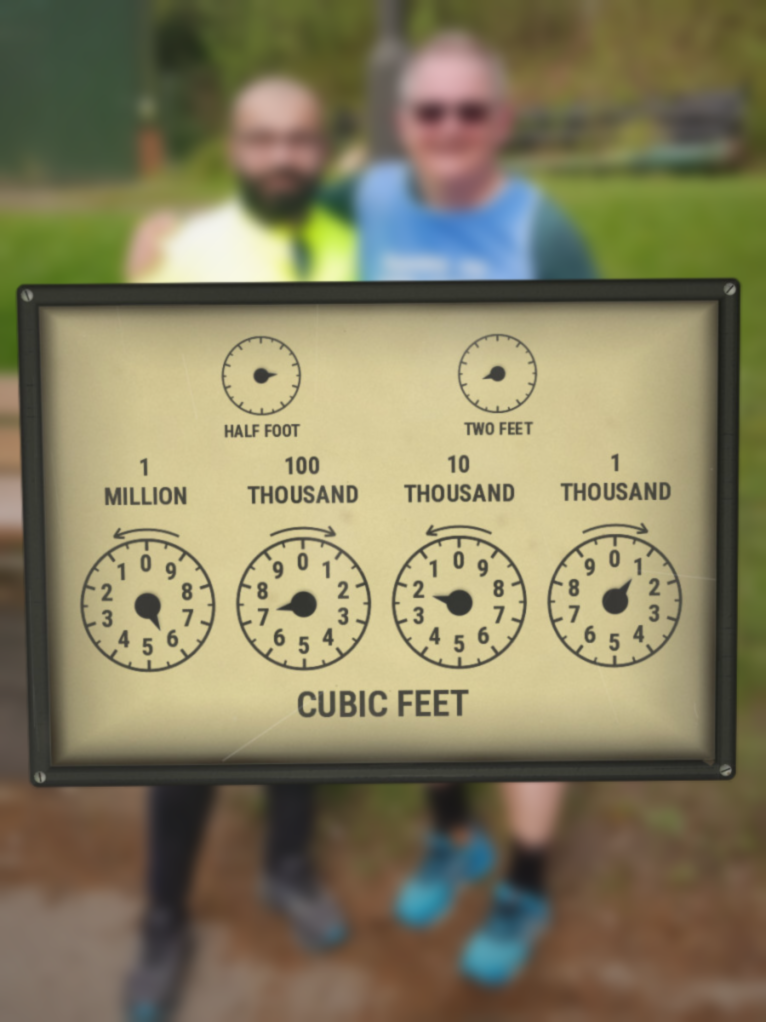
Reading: **572100** ft³
